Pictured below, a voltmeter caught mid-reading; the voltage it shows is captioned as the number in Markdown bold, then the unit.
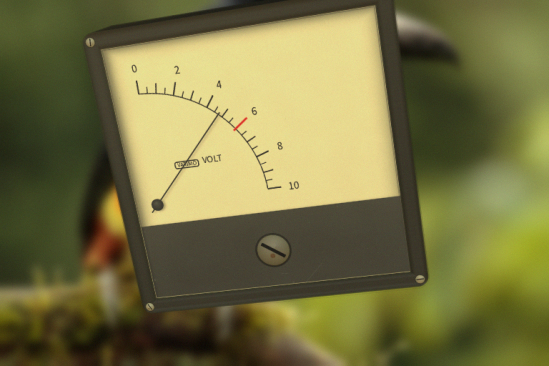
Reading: **4.75** V
